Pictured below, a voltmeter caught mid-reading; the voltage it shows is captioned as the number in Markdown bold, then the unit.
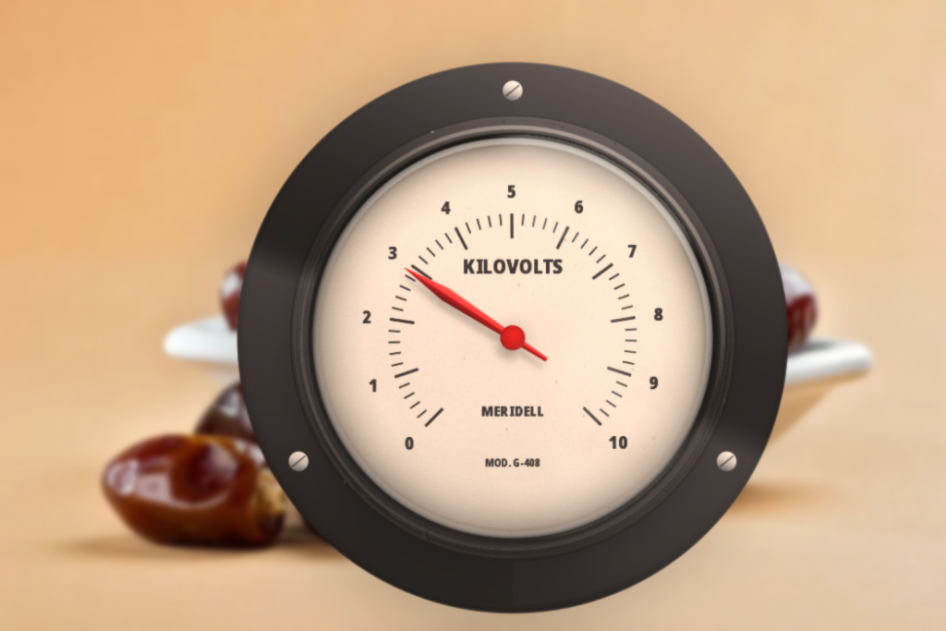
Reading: **2.9** kV
